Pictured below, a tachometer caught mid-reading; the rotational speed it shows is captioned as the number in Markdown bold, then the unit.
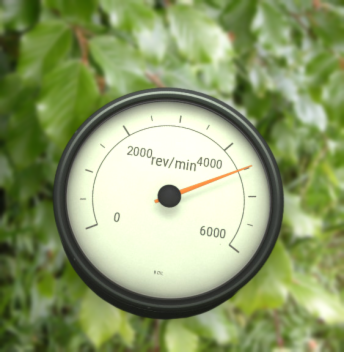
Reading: **4500** rpm
